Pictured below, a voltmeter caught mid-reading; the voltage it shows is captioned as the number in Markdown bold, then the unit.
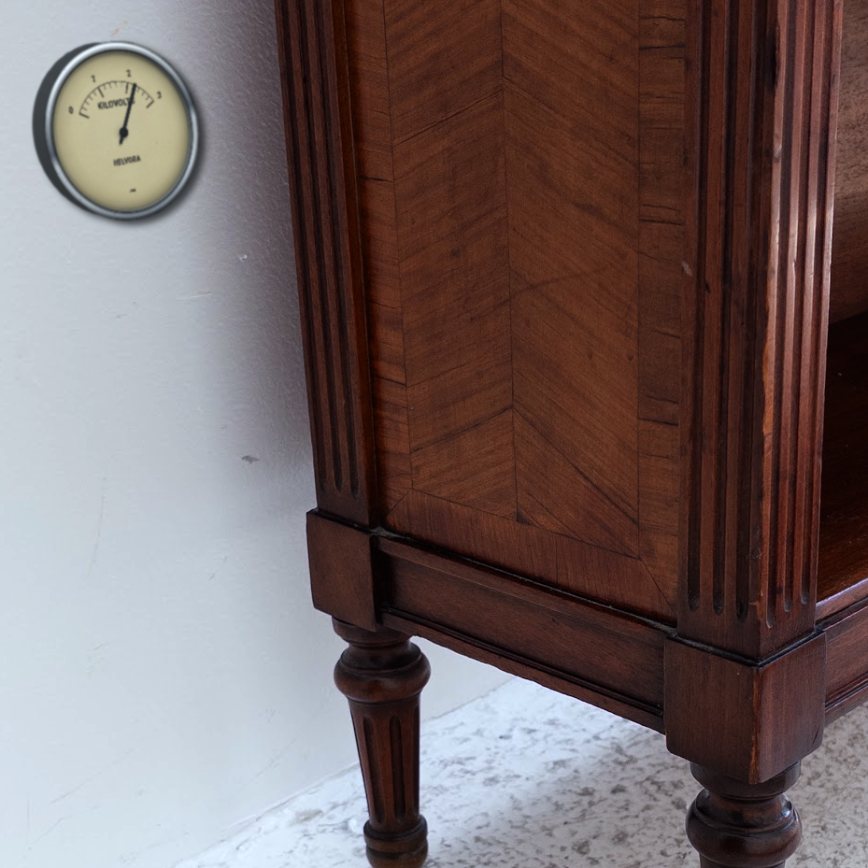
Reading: **2.2** kV
